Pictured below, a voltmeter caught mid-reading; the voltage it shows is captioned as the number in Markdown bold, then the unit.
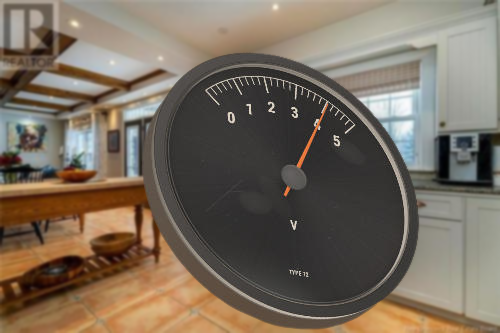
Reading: **4** V
